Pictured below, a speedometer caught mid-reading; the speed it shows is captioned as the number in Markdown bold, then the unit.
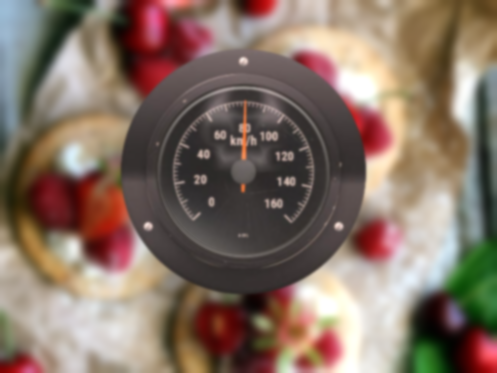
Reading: **80** km/h
